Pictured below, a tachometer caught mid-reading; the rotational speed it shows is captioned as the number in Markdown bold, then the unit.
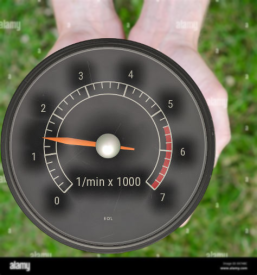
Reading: **1400** rpm
